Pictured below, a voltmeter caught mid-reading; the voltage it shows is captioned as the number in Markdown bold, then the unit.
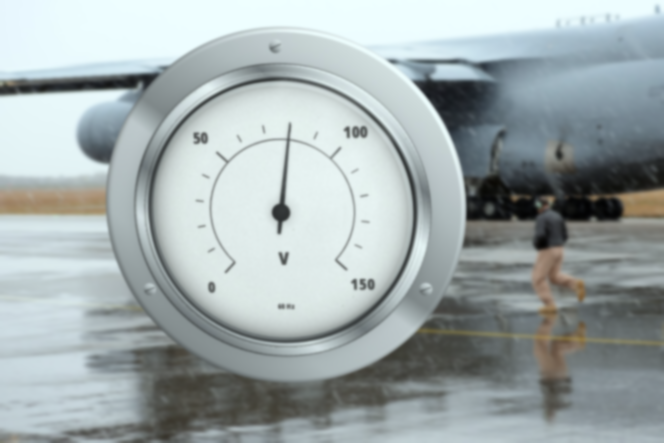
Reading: **80** V
